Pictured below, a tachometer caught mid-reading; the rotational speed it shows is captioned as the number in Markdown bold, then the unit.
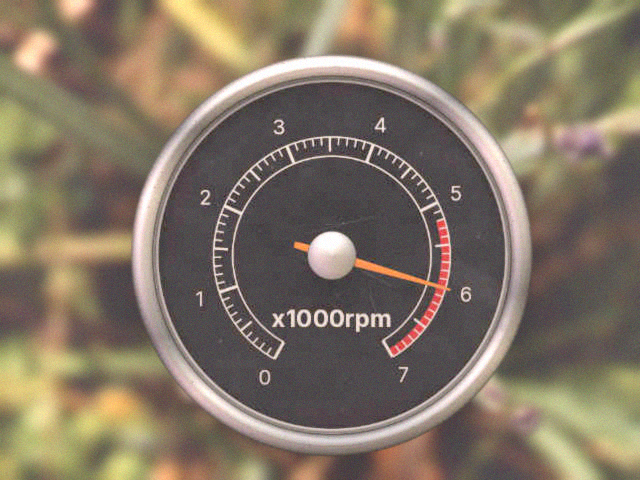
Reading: **6000** rpm
